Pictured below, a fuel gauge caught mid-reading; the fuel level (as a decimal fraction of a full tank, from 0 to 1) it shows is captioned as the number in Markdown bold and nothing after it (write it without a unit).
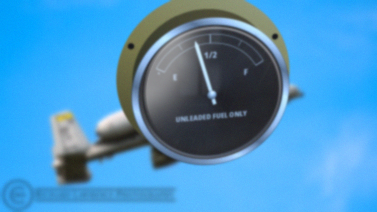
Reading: **0.375**
